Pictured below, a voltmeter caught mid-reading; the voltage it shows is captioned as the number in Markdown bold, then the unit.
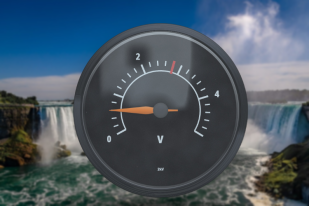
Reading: **0.6** V
